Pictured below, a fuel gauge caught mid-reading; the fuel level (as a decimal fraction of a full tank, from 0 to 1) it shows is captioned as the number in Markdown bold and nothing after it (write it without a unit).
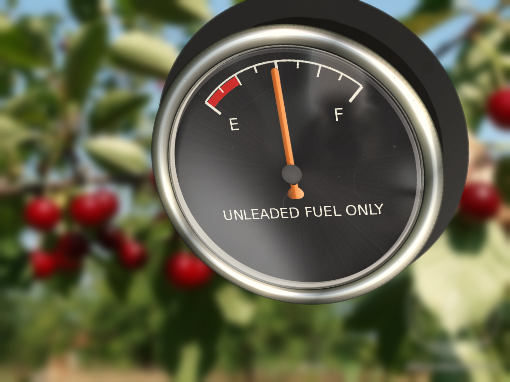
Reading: **0.5**
